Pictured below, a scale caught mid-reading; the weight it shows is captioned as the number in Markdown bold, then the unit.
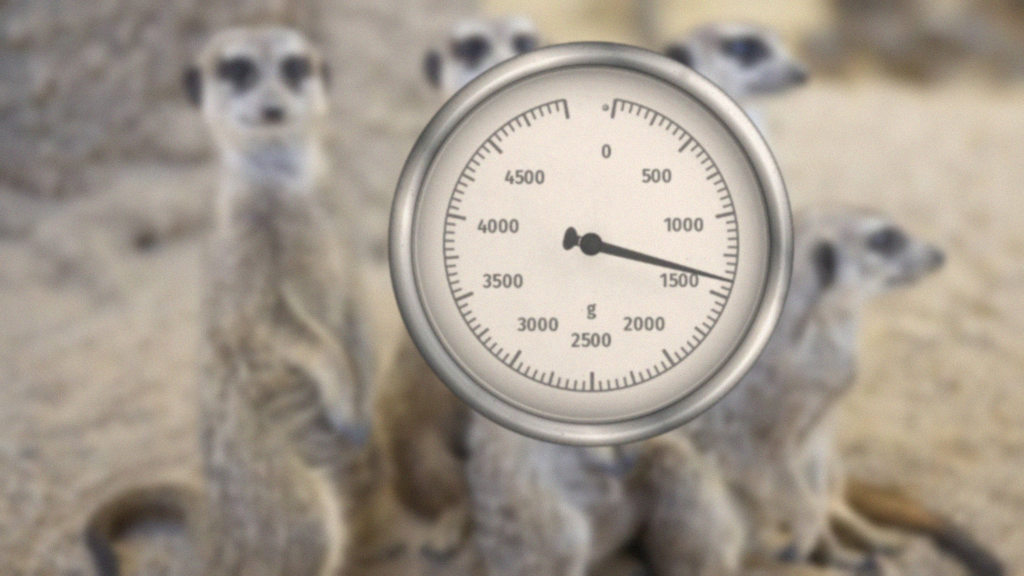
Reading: **1400** g
